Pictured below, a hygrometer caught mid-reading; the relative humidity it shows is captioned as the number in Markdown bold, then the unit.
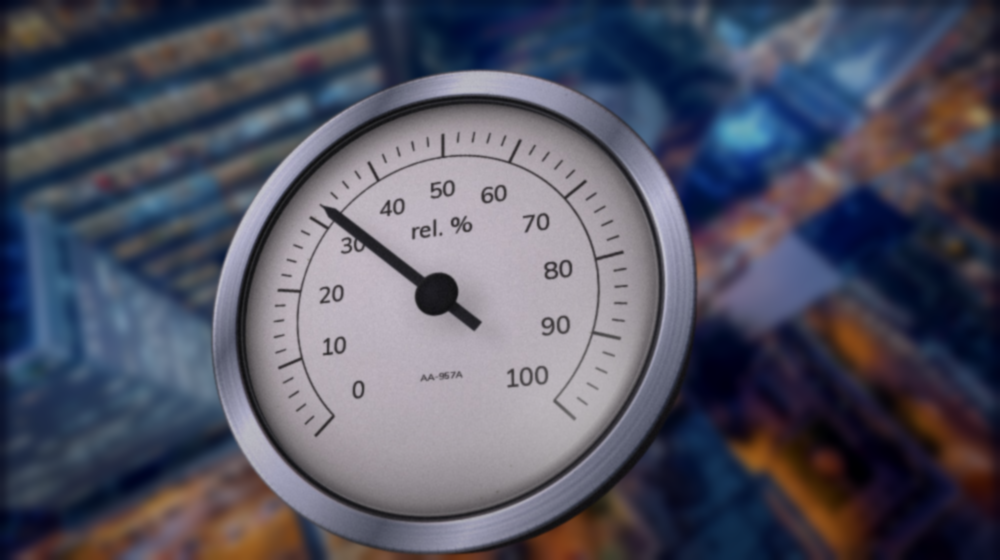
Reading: **32** %
